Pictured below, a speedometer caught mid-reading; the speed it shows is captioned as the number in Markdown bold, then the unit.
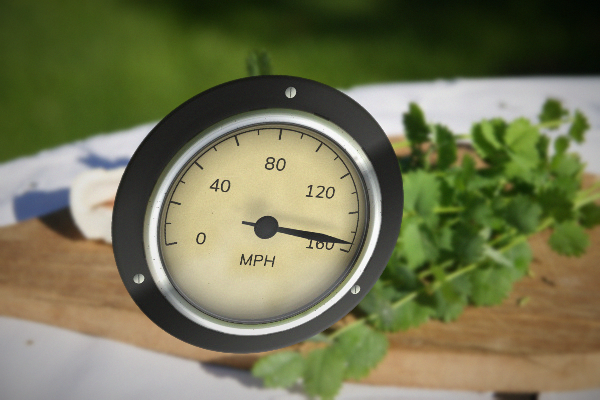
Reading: **155** mph
